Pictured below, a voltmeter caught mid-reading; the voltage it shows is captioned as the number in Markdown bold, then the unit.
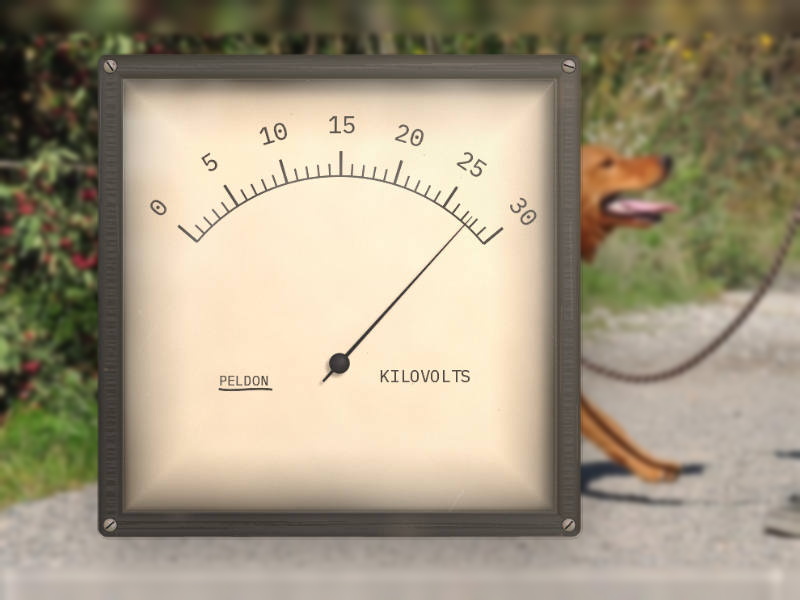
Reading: **27.5** kV
